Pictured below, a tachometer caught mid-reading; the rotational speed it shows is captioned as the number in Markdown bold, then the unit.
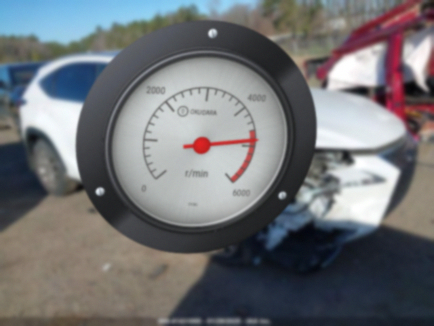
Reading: **4800** rpm
